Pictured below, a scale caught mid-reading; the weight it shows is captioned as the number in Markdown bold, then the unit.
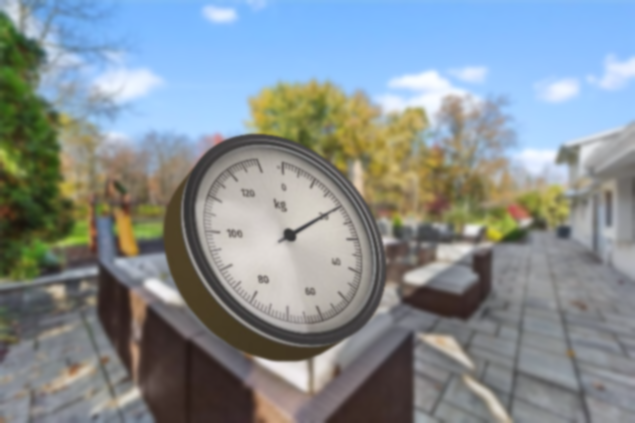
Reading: **20** kg
